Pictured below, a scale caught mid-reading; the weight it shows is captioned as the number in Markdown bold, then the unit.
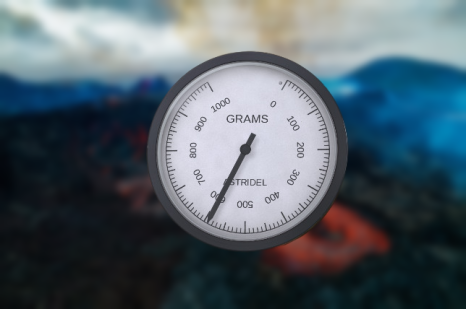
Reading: **590** g
